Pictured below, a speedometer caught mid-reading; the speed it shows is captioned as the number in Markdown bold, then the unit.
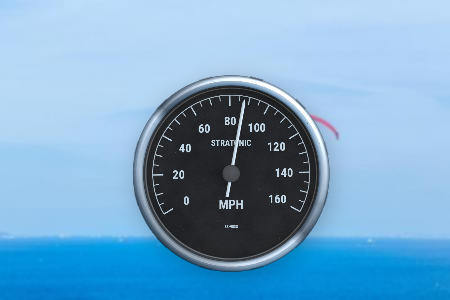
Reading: **87.5** mph
